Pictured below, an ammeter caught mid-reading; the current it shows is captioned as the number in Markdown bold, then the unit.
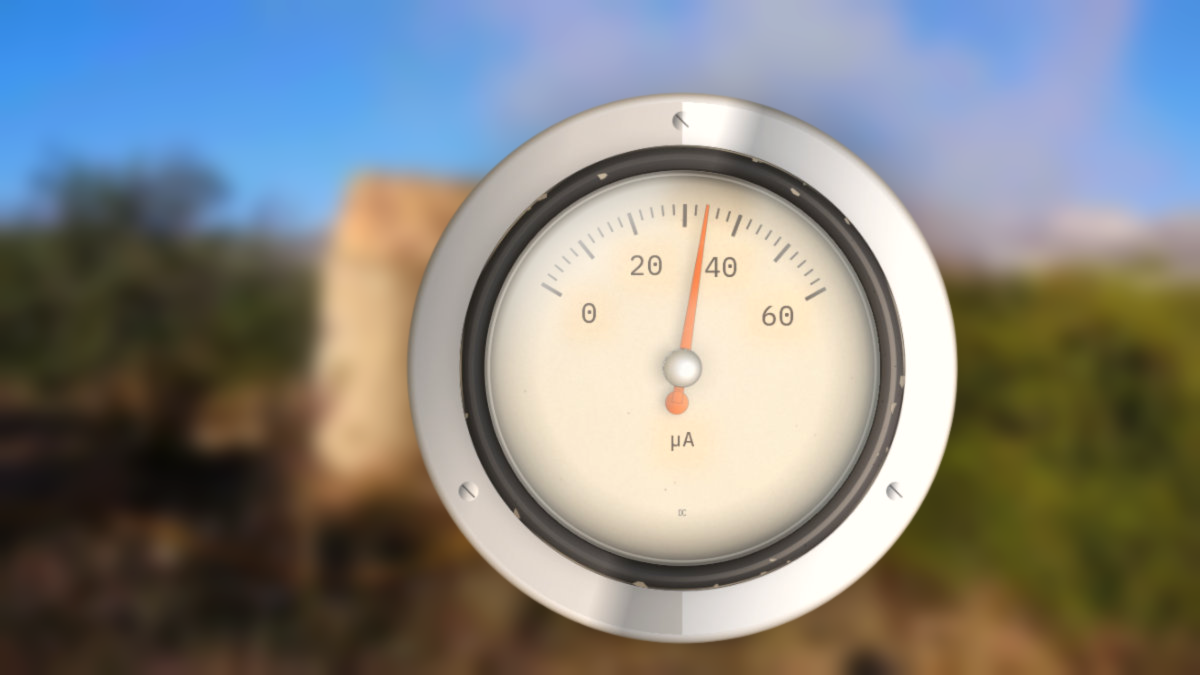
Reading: **34** µA
